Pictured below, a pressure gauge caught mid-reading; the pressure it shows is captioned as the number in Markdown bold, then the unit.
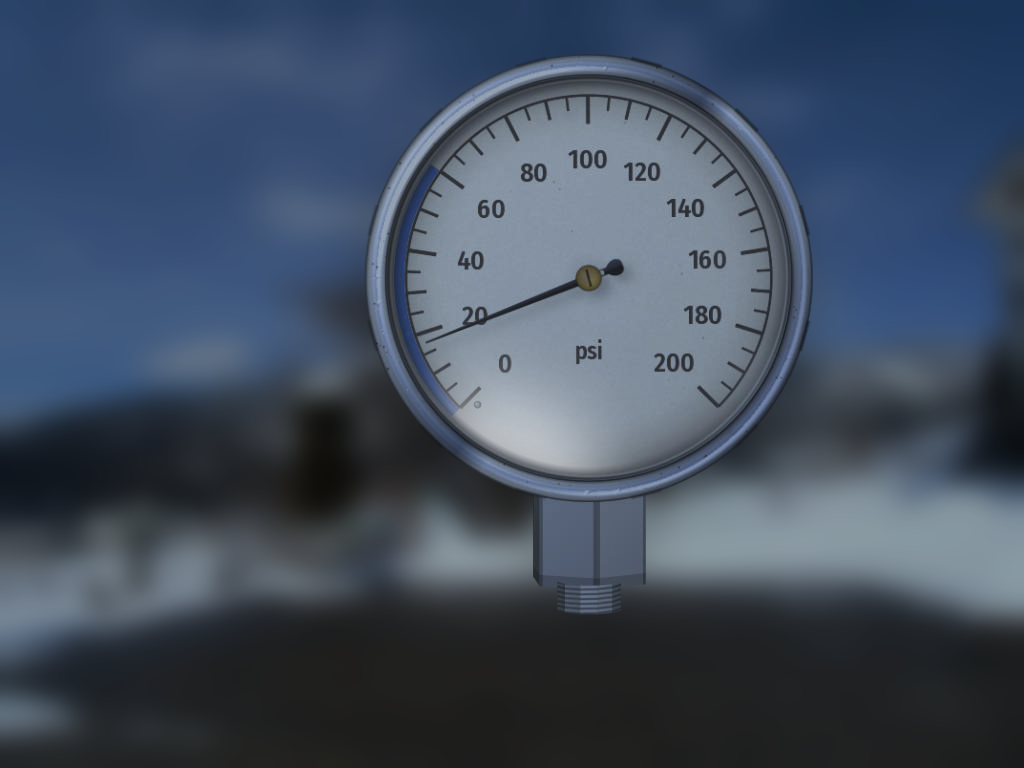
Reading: **17.5** psi
